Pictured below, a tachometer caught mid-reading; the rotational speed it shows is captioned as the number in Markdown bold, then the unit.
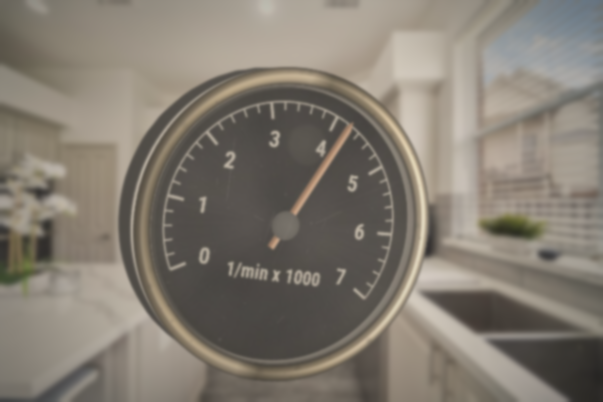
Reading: **4200** rpm
